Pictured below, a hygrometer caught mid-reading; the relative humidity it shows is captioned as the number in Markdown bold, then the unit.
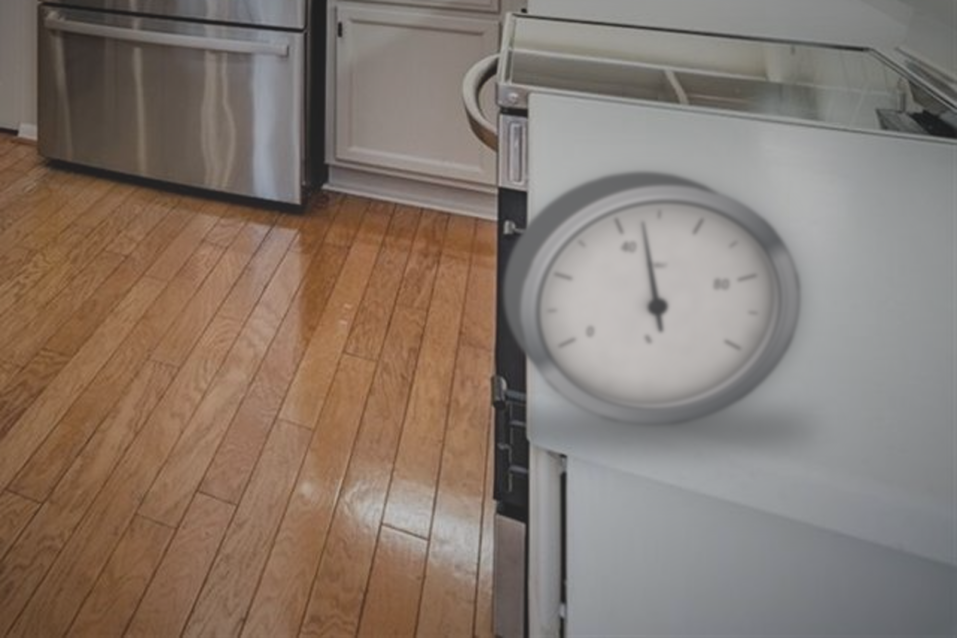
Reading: **45** %
